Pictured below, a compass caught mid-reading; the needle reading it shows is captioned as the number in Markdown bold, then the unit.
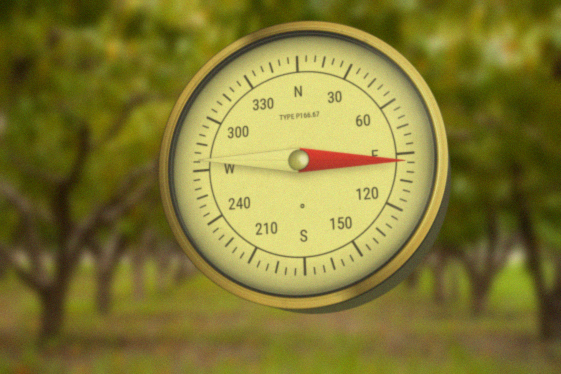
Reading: **95** °
